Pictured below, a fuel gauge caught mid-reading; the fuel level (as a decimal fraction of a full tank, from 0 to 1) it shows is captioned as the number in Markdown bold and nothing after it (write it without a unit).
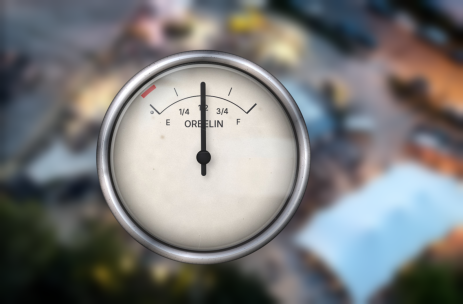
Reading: **0.5**
